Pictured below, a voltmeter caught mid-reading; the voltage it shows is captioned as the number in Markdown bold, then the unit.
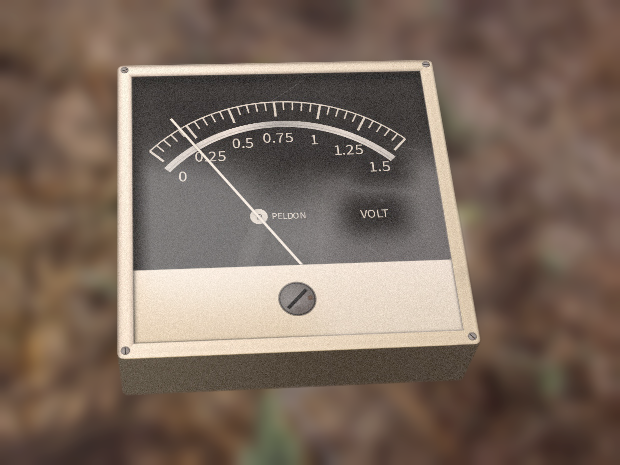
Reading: **0.2** V
